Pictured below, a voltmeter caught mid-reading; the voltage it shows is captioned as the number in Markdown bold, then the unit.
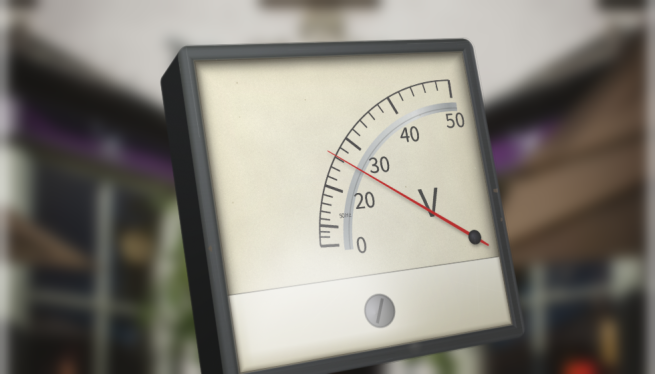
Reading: **26** V
